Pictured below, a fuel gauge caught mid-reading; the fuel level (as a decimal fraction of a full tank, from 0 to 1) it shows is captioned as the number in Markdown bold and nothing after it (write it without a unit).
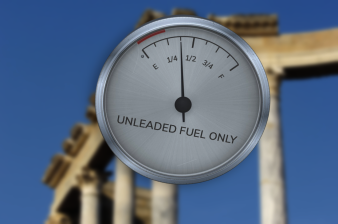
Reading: **0.375**
